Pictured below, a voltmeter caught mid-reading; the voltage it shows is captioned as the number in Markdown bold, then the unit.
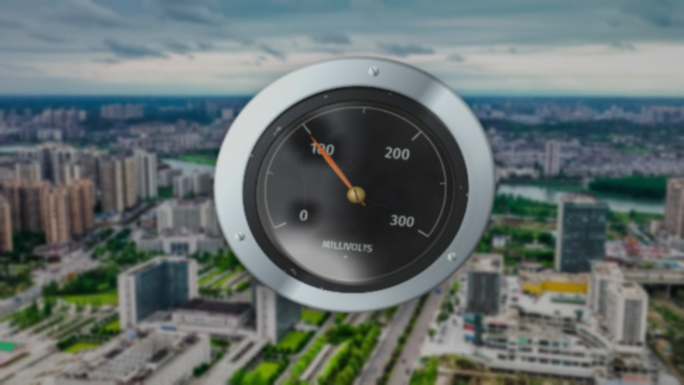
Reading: **100** mV
